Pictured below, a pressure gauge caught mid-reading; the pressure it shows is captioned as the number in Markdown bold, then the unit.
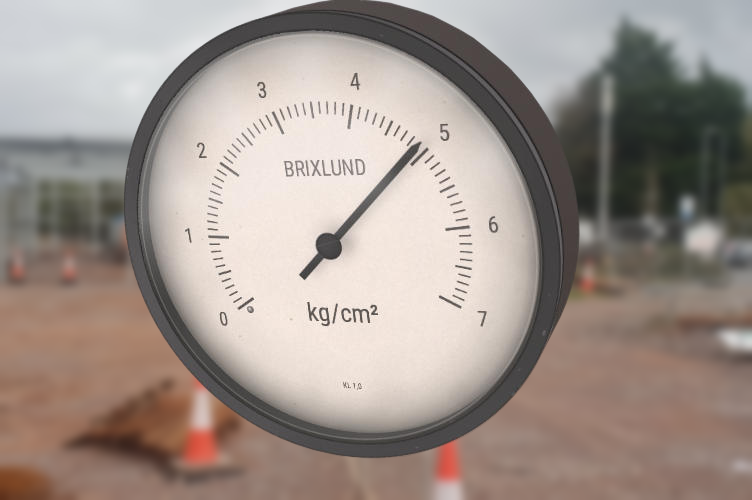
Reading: **4.9** kg/cm²
